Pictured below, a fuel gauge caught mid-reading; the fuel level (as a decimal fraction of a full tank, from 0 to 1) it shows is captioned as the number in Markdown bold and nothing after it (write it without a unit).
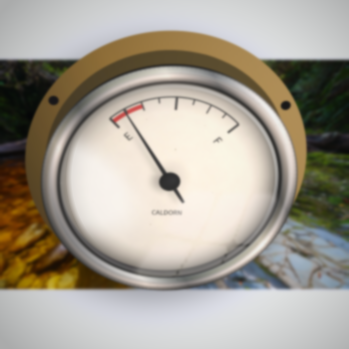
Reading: **0.125**
